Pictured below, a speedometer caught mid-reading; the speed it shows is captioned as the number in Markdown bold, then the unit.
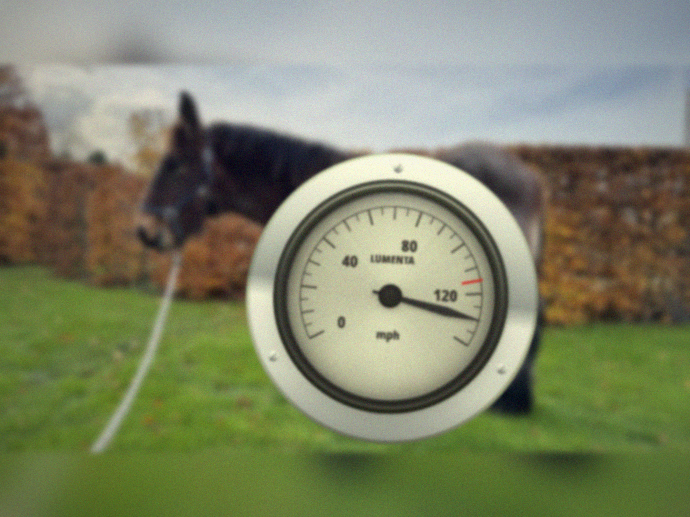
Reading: **130** mph
